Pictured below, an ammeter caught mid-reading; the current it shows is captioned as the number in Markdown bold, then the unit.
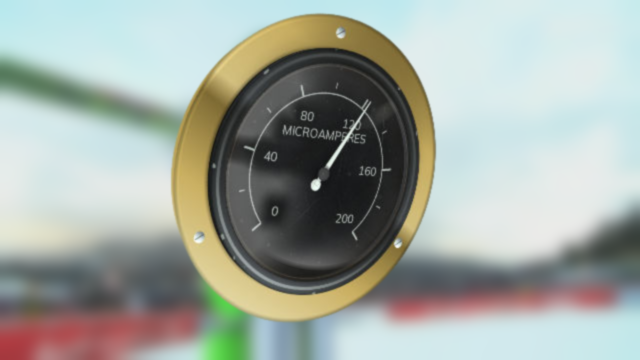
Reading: **120** µA
